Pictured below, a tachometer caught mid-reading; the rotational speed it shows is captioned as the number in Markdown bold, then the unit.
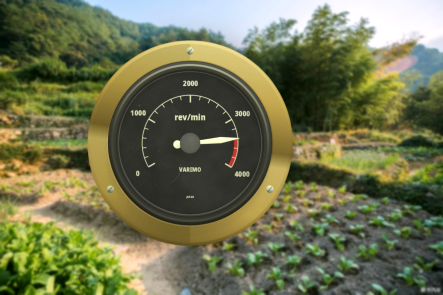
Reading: **3400** rpm
